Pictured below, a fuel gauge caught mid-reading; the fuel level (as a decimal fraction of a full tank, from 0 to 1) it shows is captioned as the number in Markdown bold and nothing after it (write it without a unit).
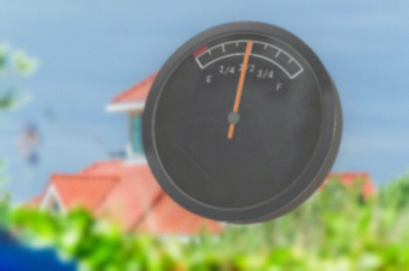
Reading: **0.5**
